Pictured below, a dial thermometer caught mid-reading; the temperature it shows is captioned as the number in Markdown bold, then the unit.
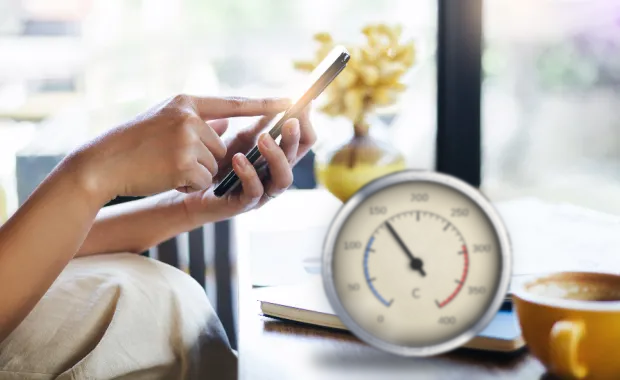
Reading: **150** °C
